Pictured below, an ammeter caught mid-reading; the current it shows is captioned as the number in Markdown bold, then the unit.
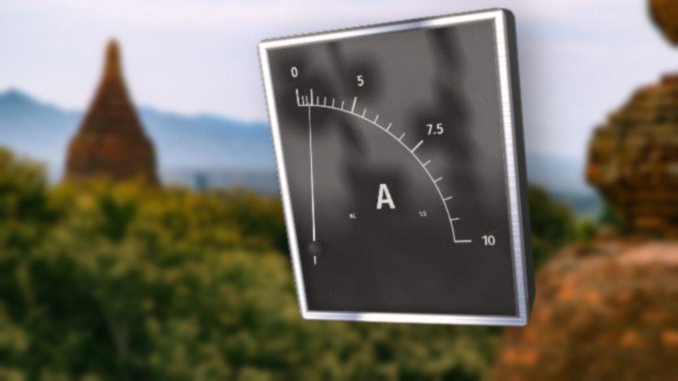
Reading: **2.5** A
